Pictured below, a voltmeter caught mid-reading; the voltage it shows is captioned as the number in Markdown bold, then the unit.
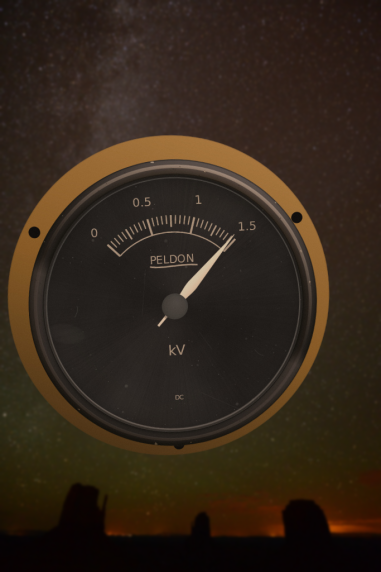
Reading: **1.45** kV
